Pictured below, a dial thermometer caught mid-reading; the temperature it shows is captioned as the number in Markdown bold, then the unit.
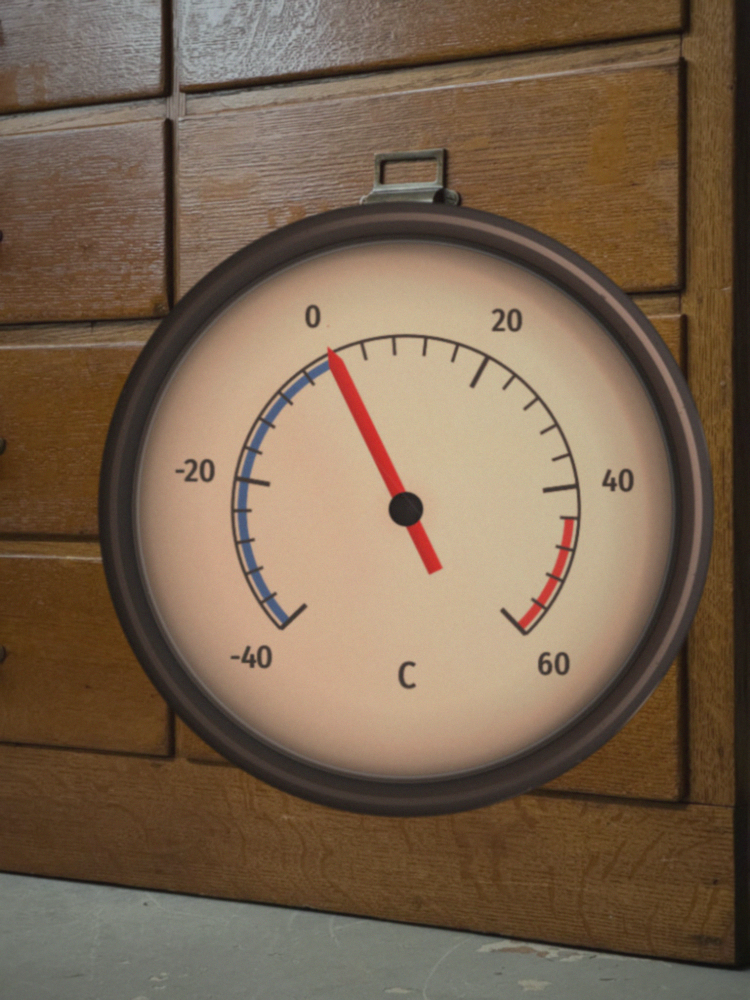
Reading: **0** °C
